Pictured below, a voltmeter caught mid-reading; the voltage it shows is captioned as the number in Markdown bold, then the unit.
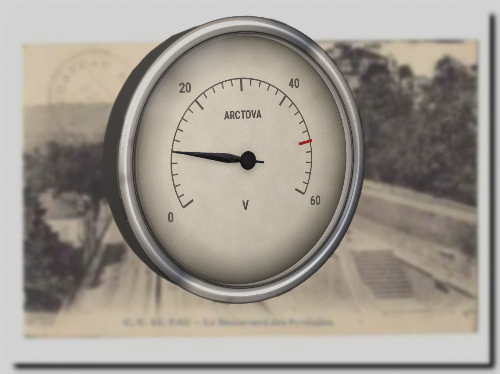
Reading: **10** V
